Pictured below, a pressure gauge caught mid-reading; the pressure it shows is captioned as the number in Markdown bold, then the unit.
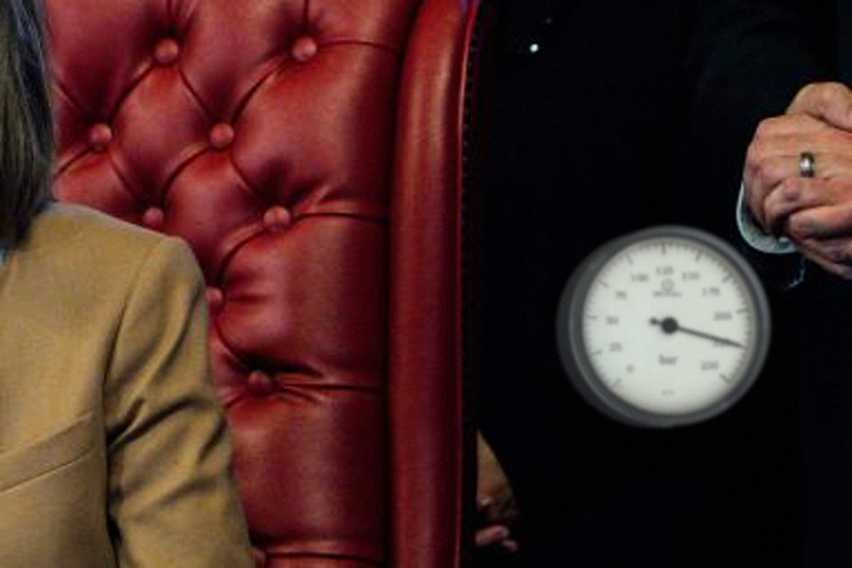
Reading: **225** bar
